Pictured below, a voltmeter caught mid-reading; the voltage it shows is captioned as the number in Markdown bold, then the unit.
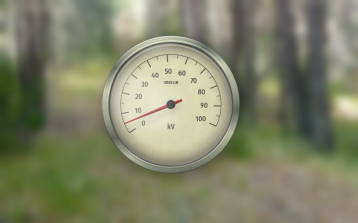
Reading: **5** kV
